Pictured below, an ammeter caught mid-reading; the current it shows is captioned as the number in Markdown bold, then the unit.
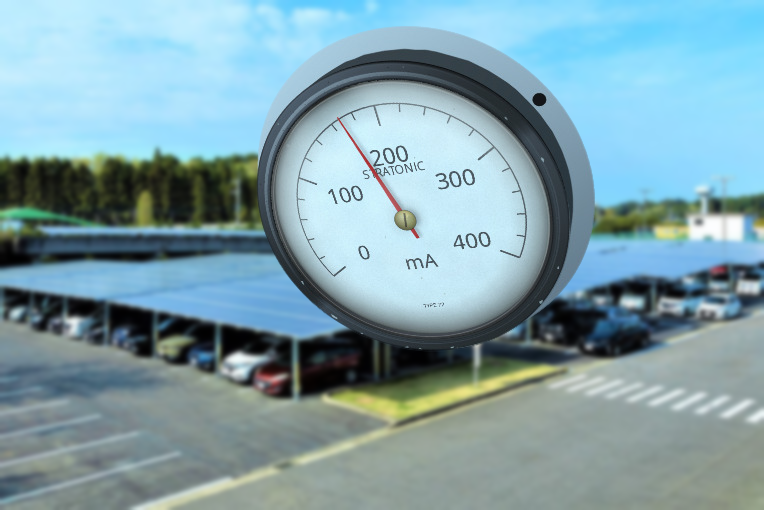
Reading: **170** mA
